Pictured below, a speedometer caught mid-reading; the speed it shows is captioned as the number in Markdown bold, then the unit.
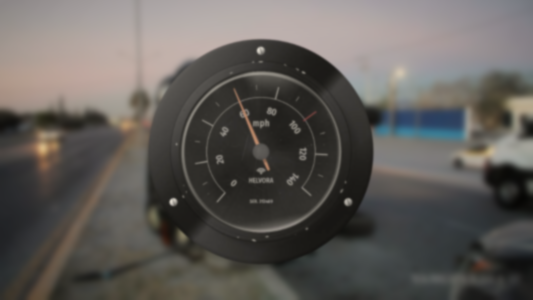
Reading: **60** mph
